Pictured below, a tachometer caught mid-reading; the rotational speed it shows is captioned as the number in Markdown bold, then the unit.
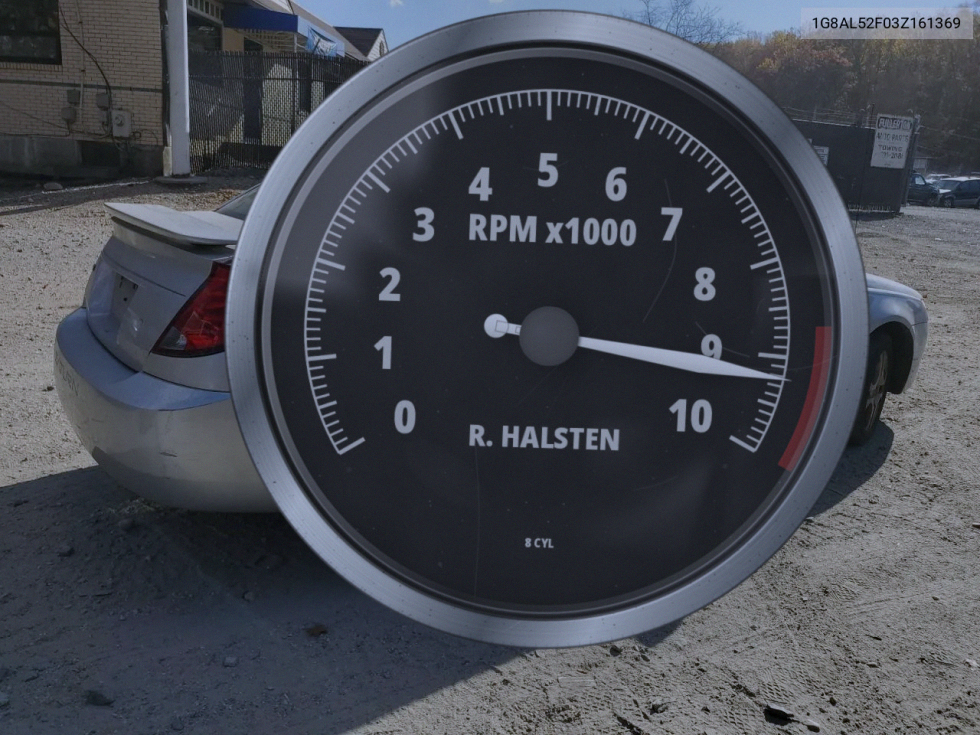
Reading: **9200** rpm
